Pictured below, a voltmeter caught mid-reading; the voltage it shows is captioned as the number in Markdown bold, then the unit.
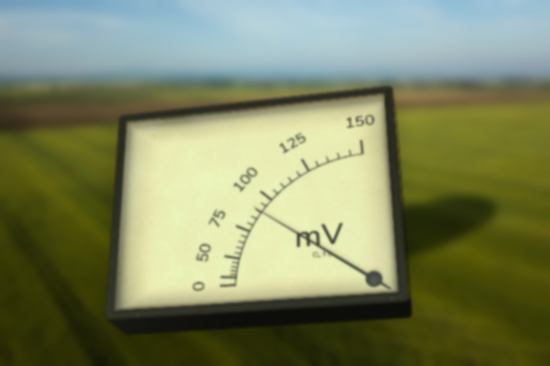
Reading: **90** mV
